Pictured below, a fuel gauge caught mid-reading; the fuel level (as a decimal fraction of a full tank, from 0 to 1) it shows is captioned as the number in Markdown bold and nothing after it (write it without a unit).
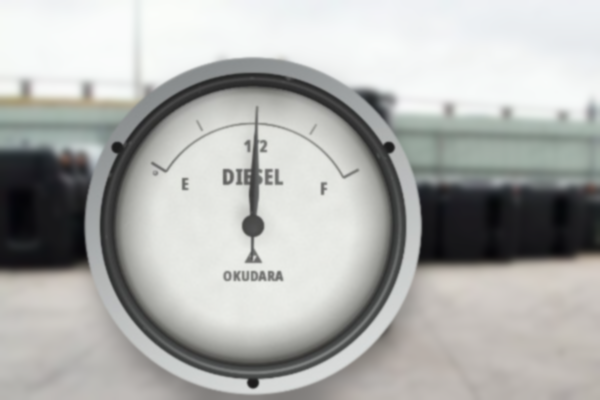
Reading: **0.5**
